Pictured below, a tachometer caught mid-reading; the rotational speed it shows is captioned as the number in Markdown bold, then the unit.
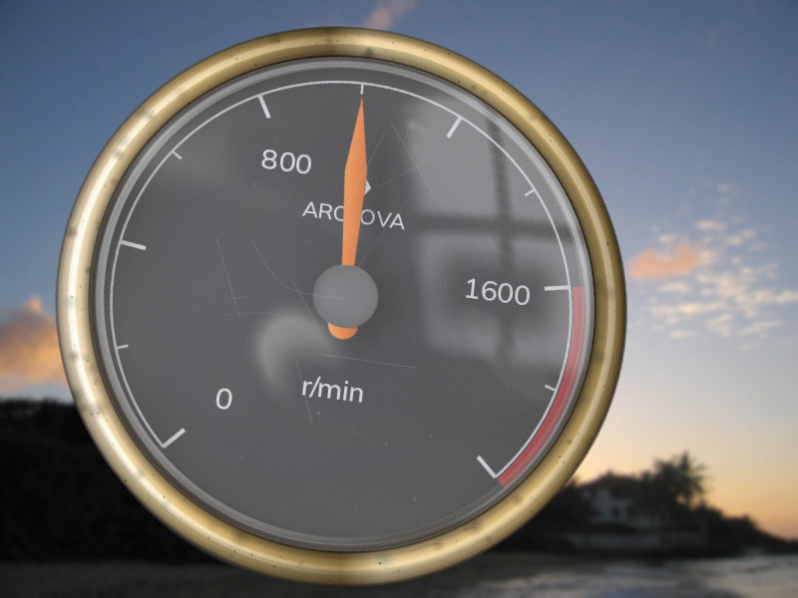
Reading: **1000** rpm
